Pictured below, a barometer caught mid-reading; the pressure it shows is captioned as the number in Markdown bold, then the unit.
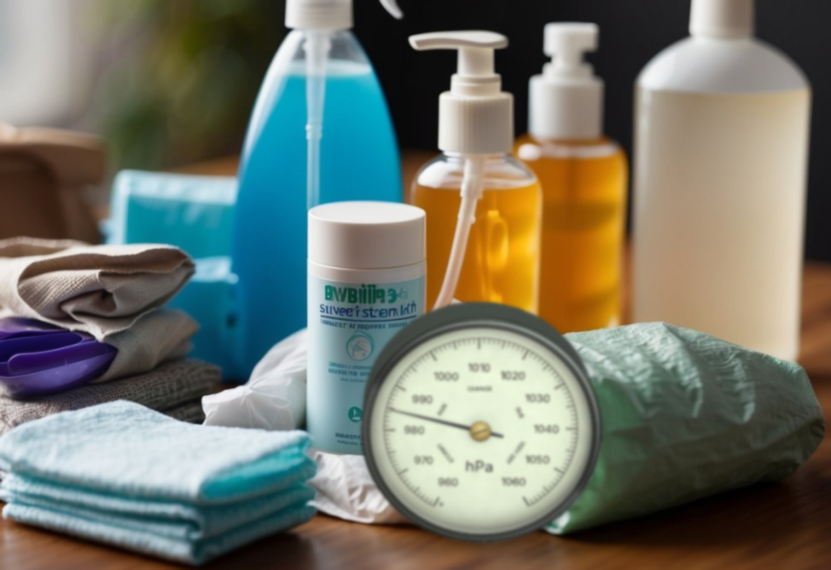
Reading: **985** hPa
